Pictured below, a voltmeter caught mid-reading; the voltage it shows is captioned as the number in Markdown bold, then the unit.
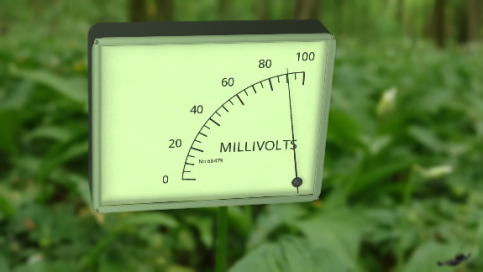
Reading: **90** mV
